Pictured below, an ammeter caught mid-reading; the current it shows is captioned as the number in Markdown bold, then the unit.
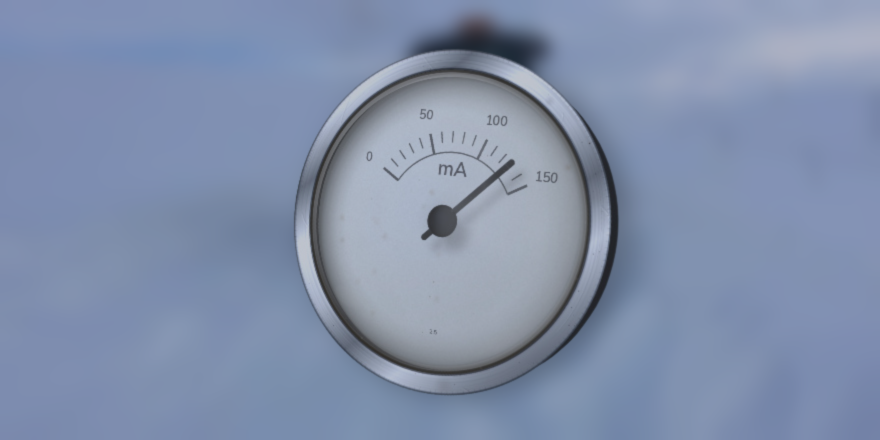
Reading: **130** mA
